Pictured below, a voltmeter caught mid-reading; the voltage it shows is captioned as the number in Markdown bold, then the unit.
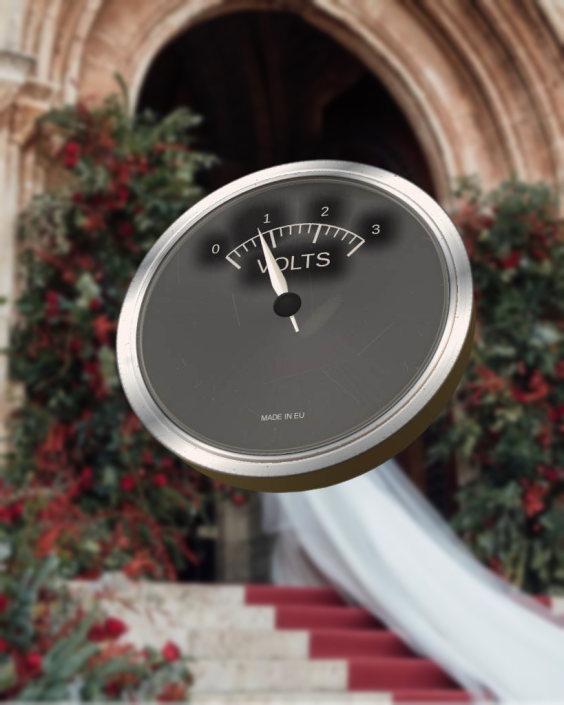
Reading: **0.8** V
